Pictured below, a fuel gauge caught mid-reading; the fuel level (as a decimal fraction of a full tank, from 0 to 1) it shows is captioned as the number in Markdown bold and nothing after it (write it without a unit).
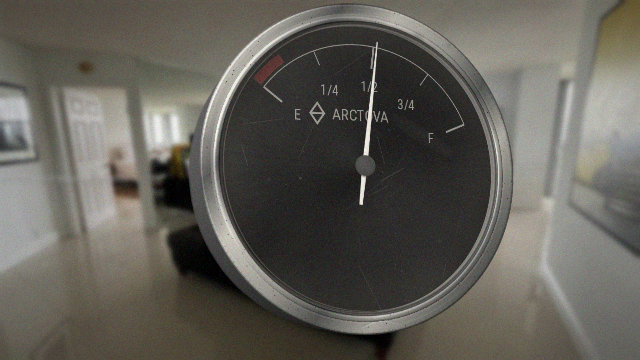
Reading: **0.5**
